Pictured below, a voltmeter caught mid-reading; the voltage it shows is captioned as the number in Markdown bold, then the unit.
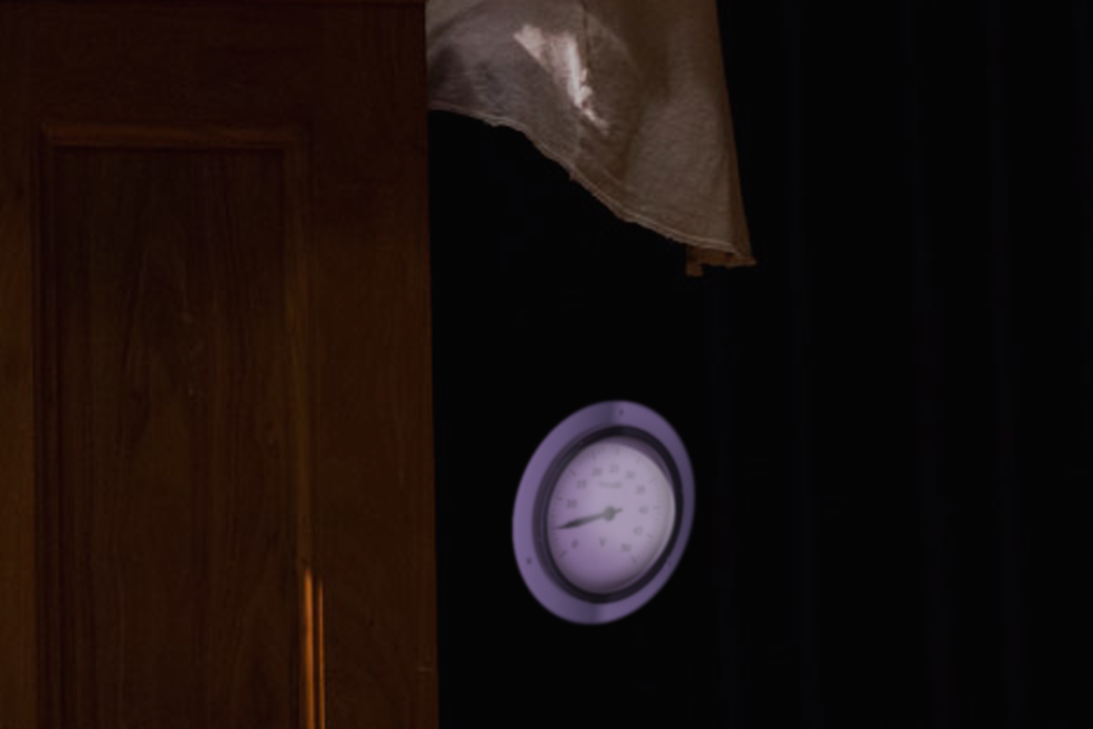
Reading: **5** V
